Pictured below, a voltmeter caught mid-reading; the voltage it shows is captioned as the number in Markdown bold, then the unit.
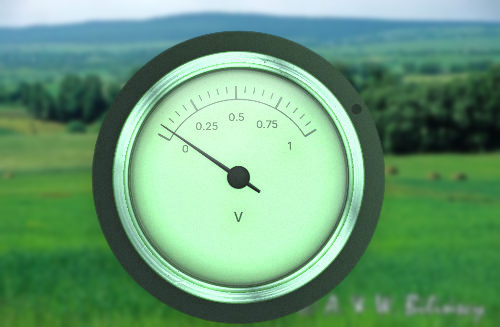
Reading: **0.05** V
